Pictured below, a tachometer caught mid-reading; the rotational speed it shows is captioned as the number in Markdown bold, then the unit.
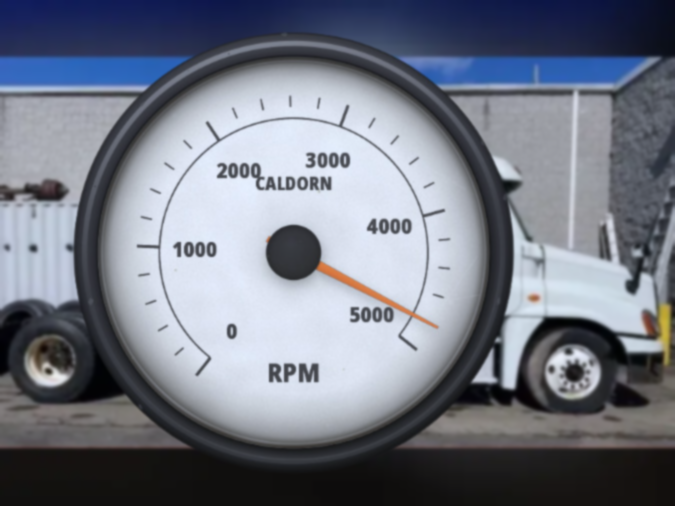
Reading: **4800** rpm
